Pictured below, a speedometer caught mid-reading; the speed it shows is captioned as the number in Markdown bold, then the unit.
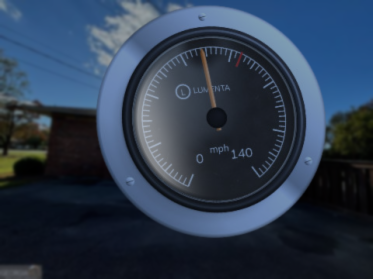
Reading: **68** mph
